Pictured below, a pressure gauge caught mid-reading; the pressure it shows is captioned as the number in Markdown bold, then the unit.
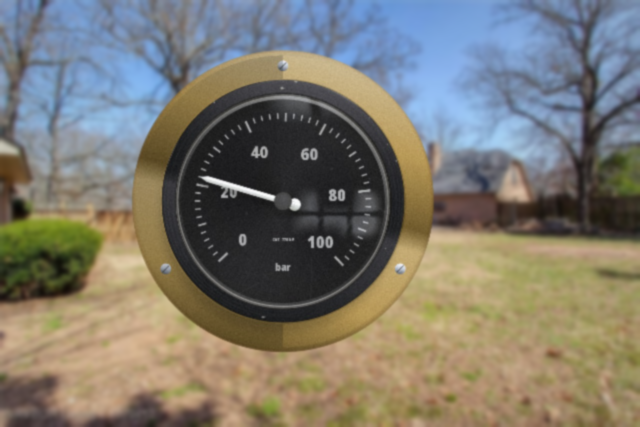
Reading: **22** bar
